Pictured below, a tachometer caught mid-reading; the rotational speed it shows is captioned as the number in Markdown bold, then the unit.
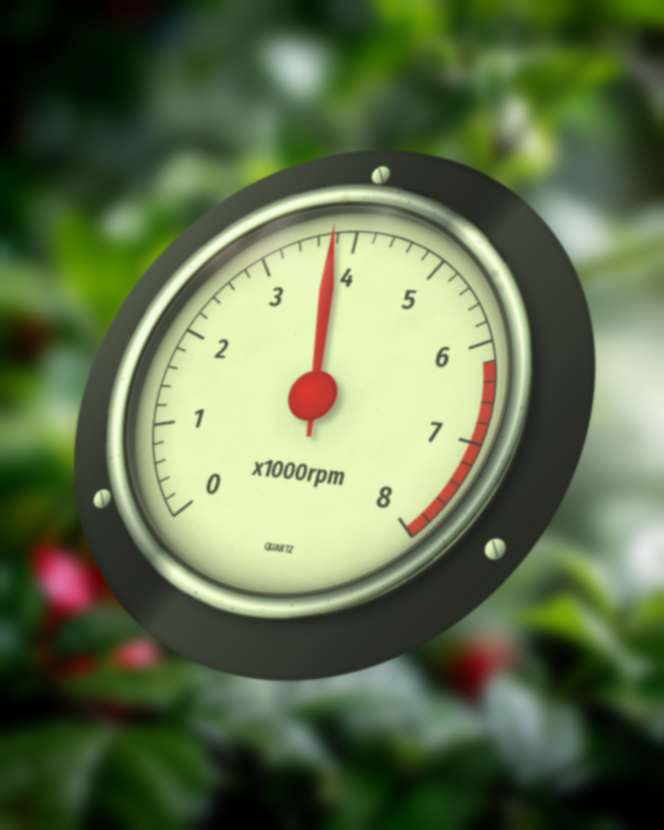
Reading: **3800** rpm
